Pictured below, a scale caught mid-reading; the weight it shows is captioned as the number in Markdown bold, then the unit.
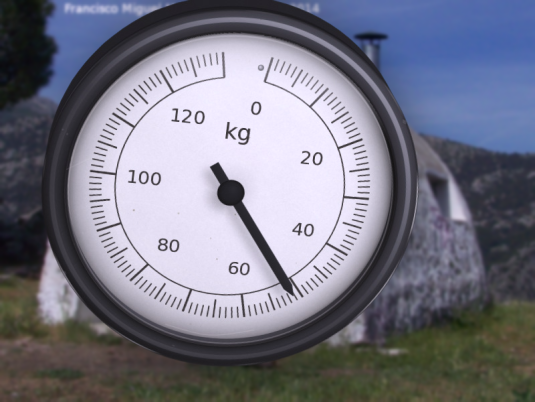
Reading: **51** kg
